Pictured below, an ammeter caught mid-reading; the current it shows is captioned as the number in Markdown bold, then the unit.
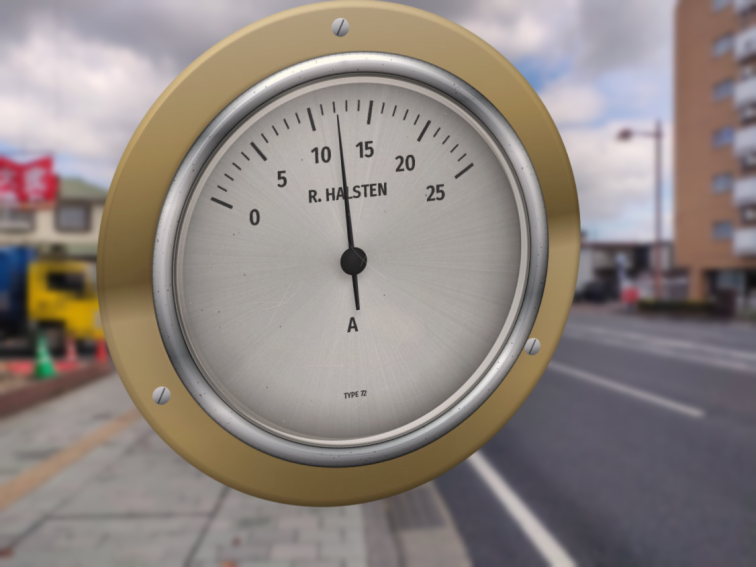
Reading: **12** A
